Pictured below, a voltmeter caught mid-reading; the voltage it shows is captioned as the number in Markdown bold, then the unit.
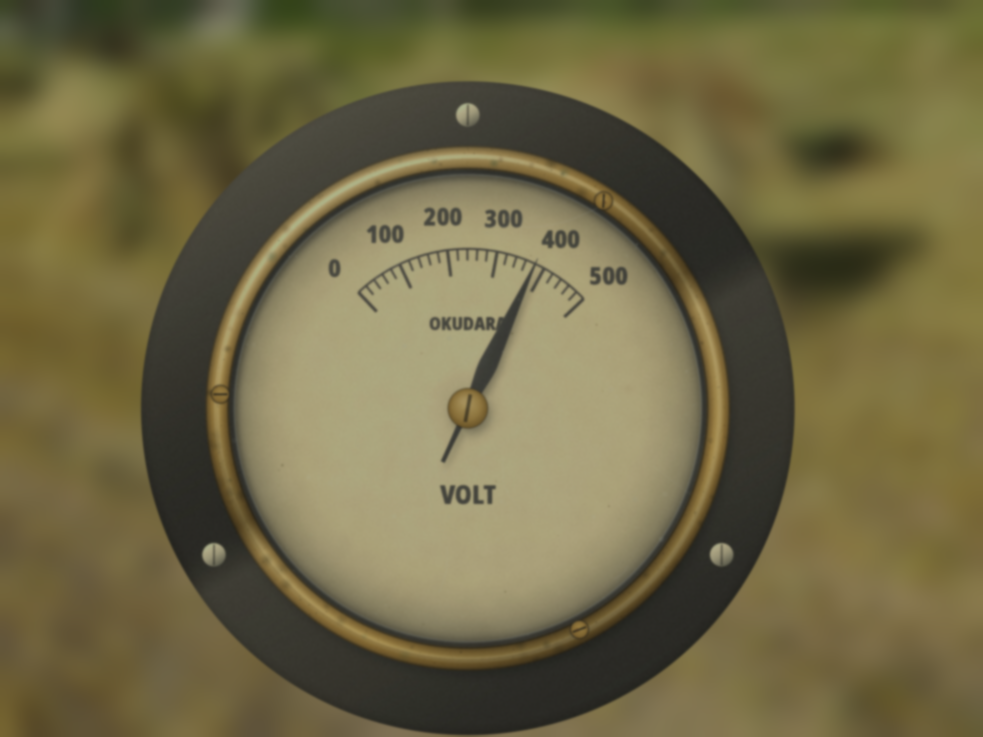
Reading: **380** V
